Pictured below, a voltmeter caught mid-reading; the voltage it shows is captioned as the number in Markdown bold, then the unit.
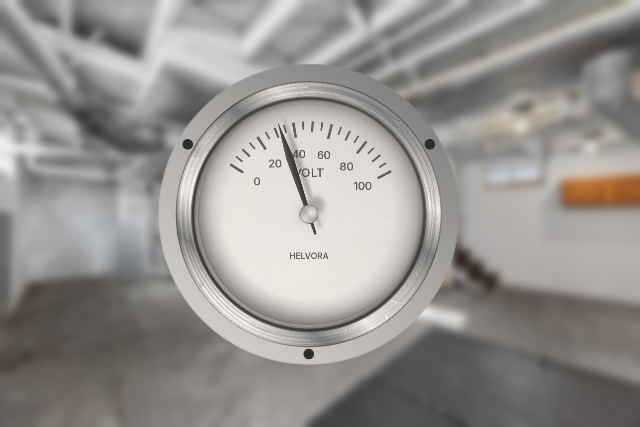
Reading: **32.5** V
